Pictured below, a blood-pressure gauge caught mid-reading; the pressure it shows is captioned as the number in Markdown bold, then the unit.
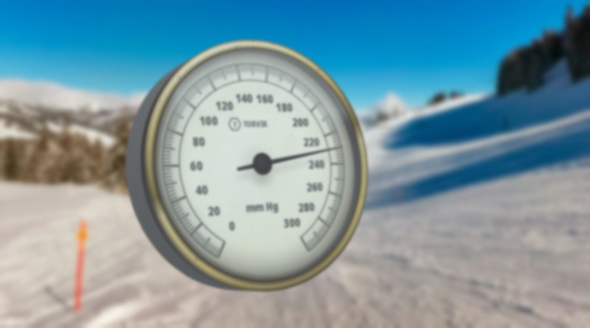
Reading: **230** mmHg
